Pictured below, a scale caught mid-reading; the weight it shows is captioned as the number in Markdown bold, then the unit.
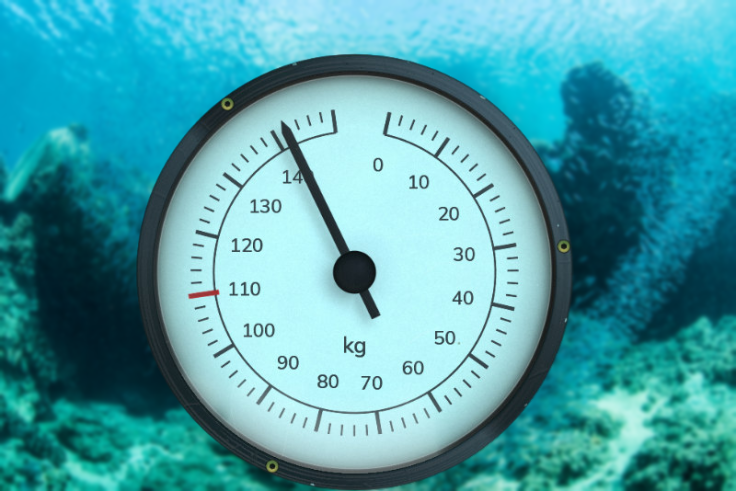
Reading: **142** kg
